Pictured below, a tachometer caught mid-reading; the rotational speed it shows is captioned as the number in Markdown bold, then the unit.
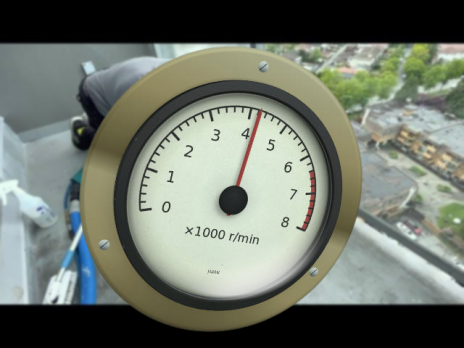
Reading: **4200** rpm
